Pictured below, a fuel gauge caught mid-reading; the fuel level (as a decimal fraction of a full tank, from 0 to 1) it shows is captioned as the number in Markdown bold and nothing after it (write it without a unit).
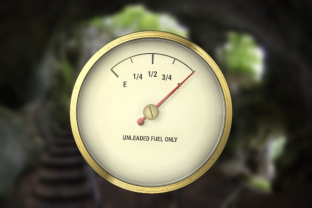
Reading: **1**
